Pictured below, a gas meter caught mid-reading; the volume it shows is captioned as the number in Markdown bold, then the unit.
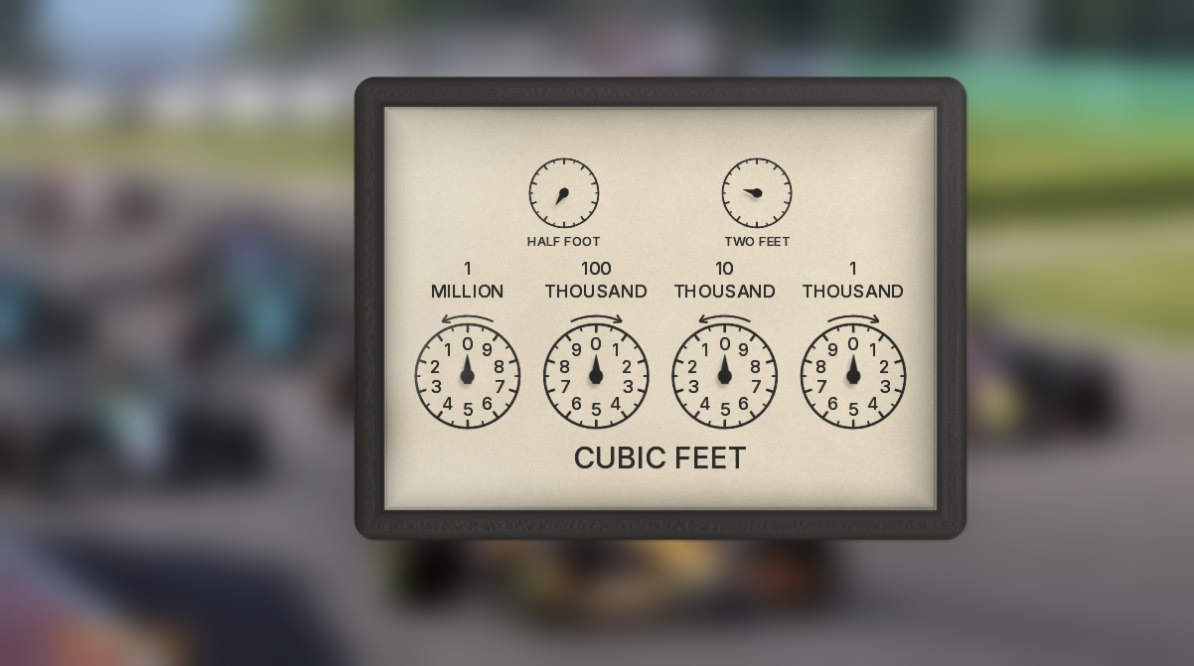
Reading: **0** ft³
